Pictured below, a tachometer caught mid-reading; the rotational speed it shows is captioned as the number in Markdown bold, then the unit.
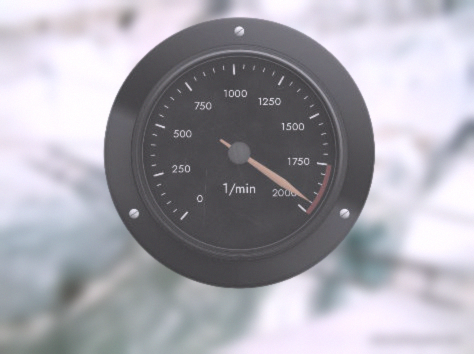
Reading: **1950** rpm
